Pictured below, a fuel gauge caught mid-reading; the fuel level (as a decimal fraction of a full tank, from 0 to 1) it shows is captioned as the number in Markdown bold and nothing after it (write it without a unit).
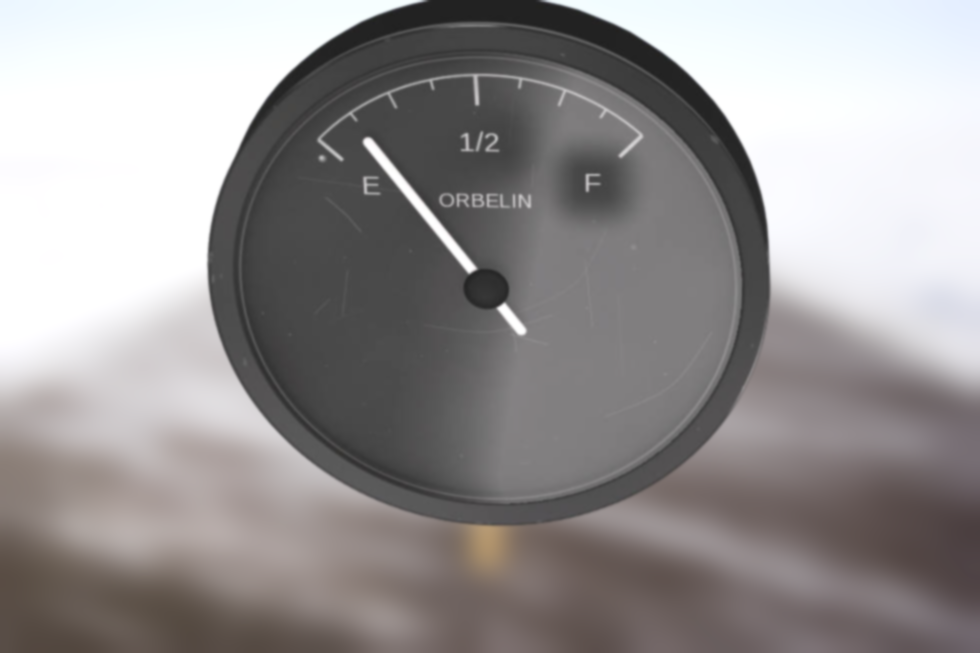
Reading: **0.125**
